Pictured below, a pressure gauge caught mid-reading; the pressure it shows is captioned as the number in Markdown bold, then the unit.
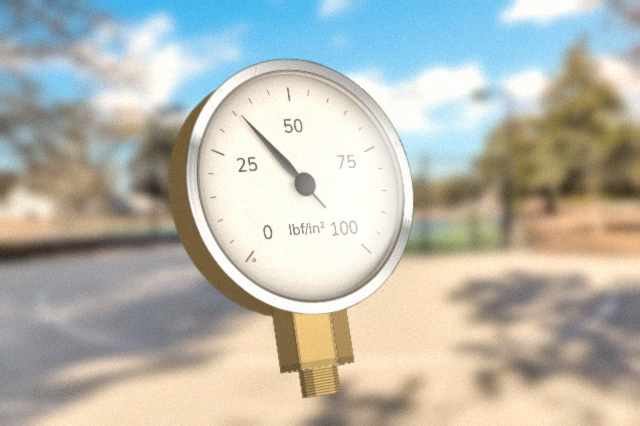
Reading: **35** psi
